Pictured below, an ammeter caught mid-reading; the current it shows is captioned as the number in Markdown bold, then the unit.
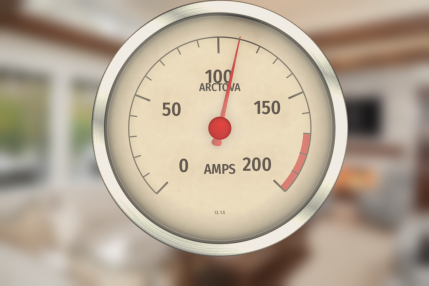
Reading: **110** A
